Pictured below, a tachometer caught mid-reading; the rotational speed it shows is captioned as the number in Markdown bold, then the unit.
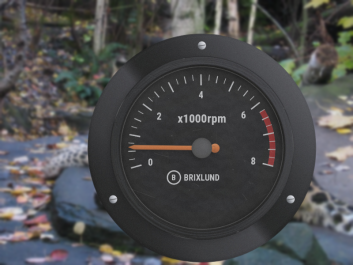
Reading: **625** rpm
